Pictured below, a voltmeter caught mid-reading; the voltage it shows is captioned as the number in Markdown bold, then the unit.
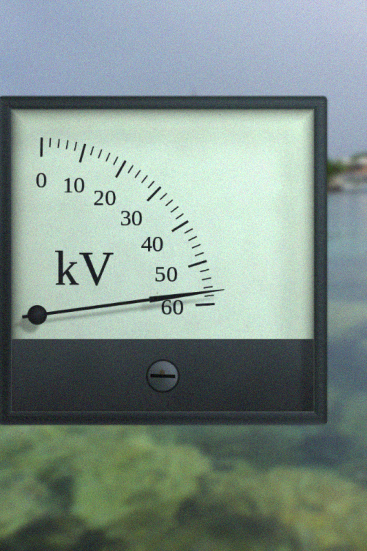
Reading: **57** kV
